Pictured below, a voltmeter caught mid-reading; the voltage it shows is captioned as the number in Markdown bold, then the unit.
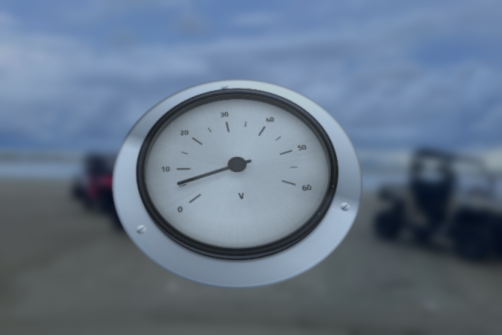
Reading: **5** V
